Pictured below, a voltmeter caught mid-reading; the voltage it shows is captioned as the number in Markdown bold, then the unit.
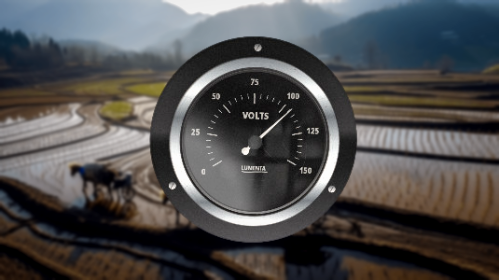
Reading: **105** V
